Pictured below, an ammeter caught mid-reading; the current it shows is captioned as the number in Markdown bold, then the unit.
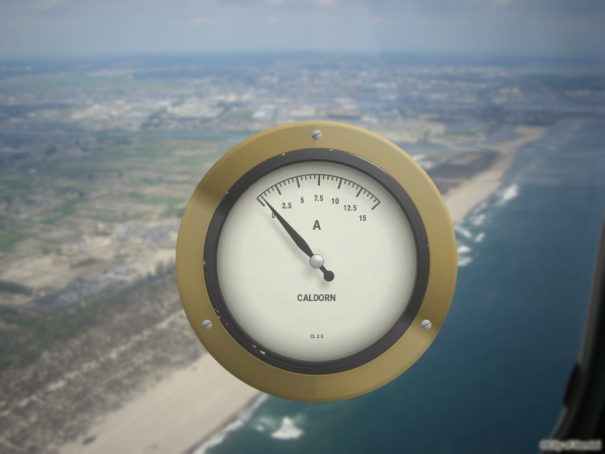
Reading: **0.5** A
